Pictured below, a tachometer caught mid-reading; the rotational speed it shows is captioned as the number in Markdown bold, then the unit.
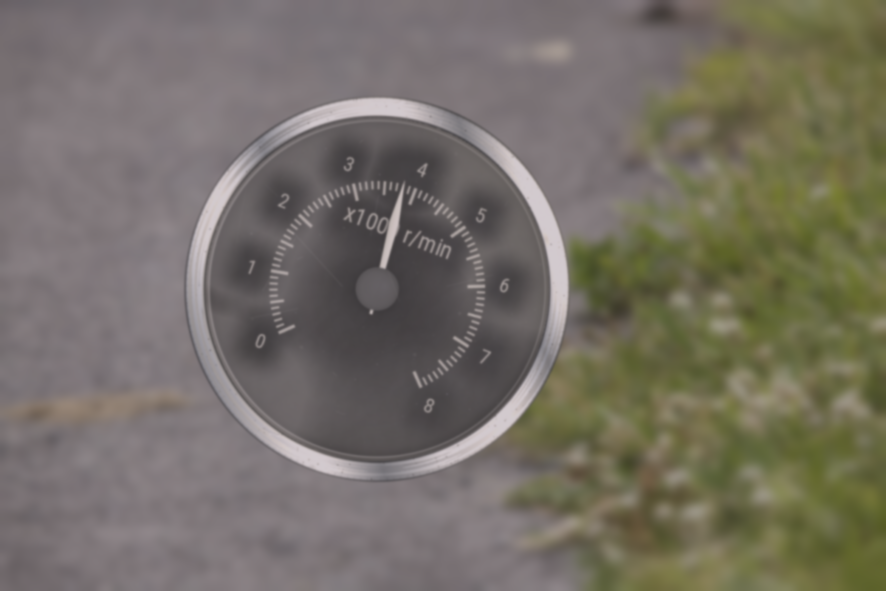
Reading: **3800** rpm
